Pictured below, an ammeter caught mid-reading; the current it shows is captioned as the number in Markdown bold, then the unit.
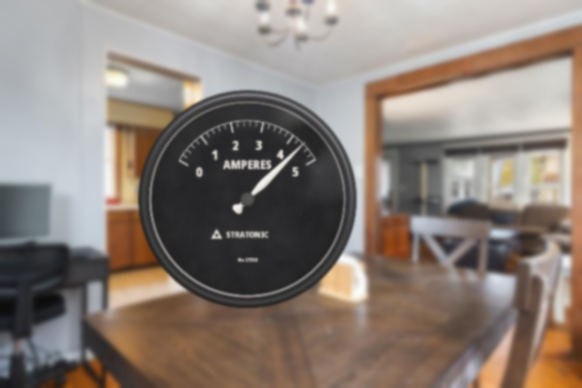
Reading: **4.4** A
